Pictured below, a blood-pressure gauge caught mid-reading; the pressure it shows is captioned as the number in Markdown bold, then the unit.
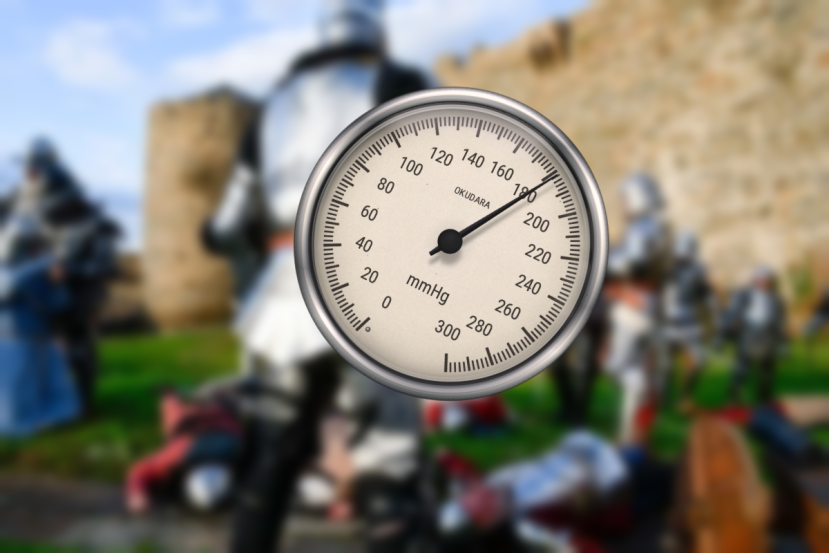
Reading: **182** mmHg
